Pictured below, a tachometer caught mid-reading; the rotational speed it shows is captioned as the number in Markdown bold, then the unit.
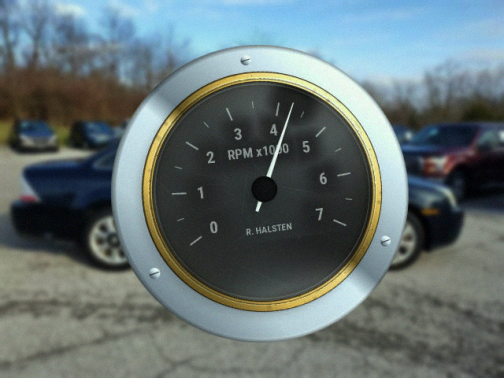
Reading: **4250** rpm
